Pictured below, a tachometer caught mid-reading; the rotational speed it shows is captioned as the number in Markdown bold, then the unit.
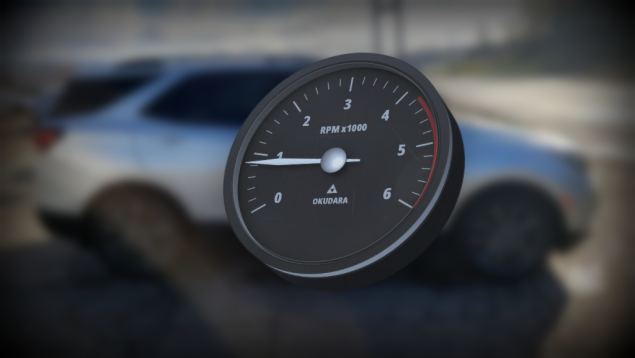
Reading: **800** rpm
